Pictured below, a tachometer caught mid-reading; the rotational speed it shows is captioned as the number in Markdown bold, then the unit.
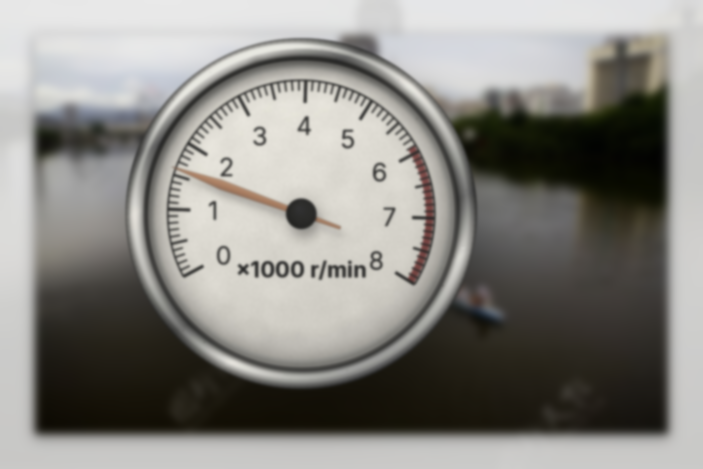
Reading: **1600** rpm
